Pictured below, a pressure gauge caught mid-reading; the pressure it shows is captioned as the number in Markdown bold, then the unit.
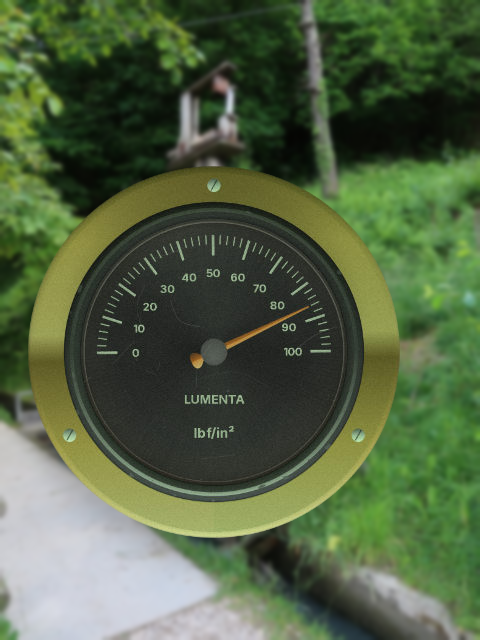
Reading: **86** psi
